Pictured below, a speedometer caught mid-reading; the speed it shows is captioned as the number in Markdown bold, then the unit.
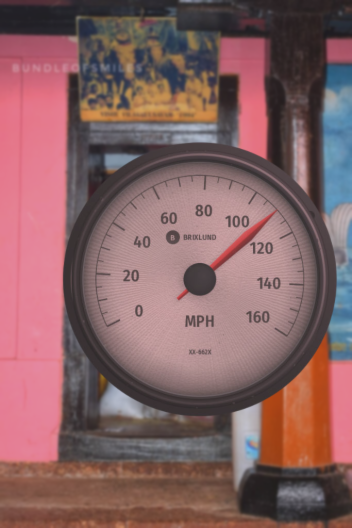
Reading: **110** mph
